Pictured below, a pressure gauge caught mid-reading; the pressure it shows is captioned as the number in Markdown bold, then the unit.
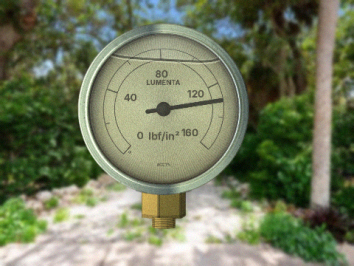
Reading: **130** psi
